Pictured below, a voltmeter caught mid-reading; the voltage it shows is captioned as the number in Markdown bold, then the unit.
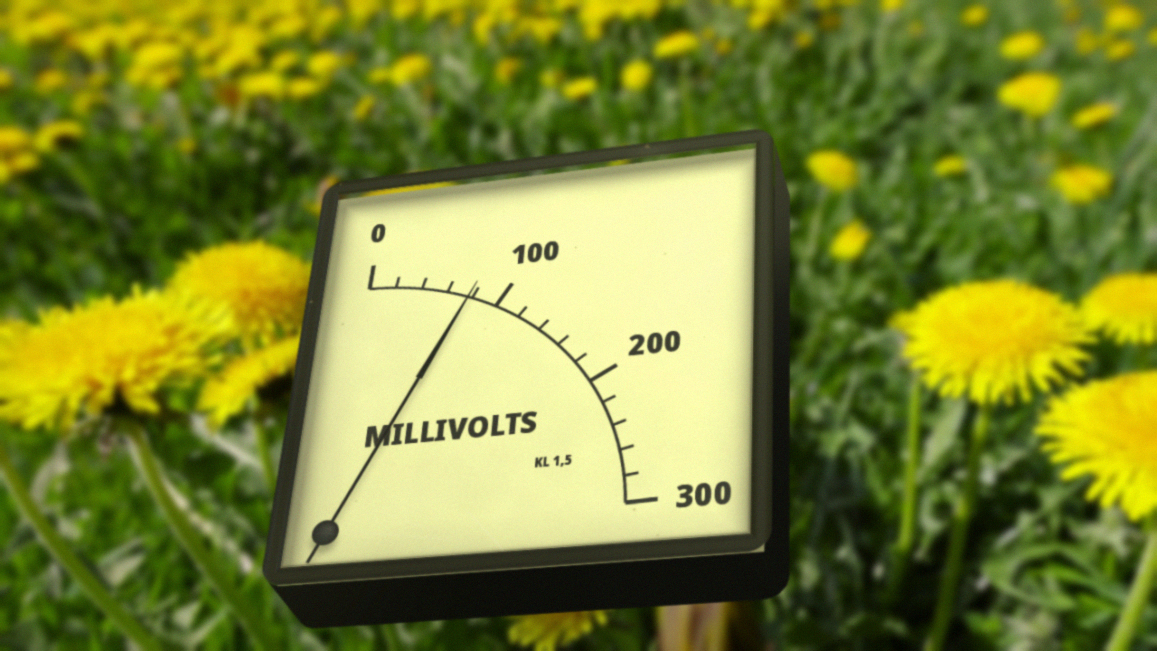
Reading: **80** mV
